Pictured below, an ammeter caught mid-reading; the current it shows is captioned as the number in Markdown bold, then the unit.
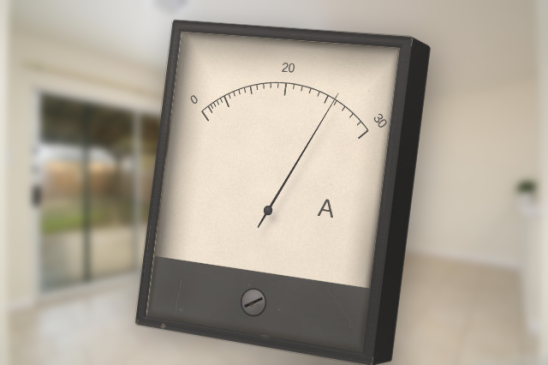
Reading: **26** A
